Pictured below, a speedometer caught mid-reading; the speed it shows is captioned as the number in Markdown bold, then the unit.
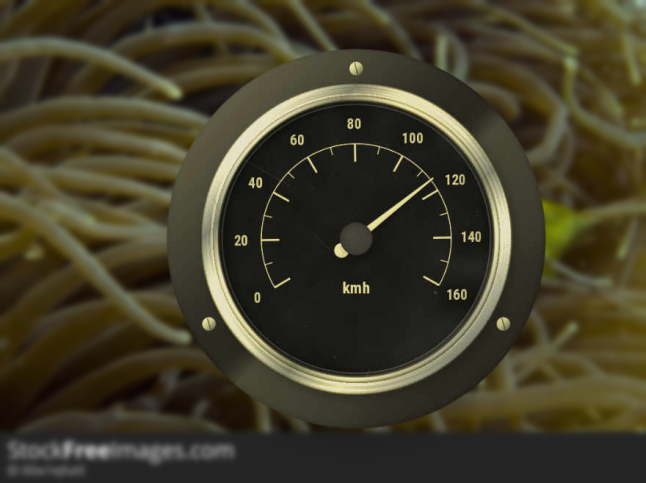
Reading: **115** km/h
